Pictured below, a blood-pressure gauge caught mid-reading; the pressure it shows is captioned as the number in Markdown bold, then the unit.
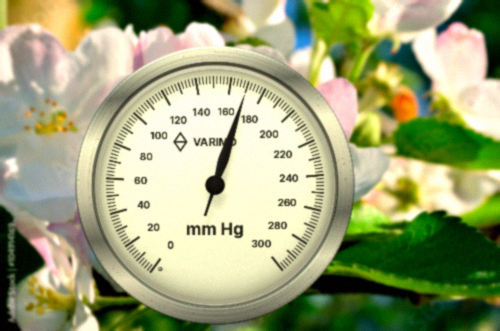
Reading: **170** mmHg
